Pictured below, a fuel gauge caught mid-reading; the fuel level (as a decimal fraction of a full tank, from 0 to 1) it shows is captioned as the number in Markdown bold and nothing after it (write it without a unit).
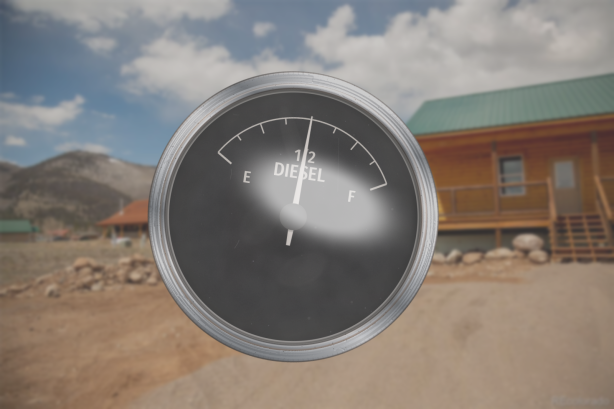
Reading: **0.5**
